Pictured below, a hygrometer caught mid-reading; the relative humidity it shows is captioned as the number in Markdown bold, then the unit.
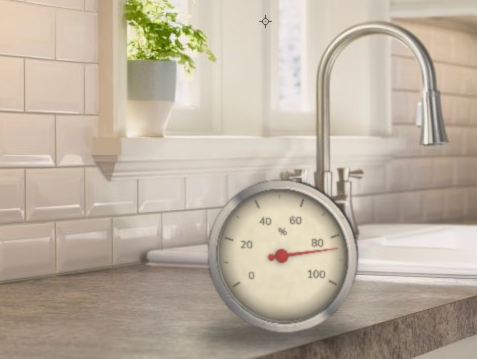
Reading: **85** %
